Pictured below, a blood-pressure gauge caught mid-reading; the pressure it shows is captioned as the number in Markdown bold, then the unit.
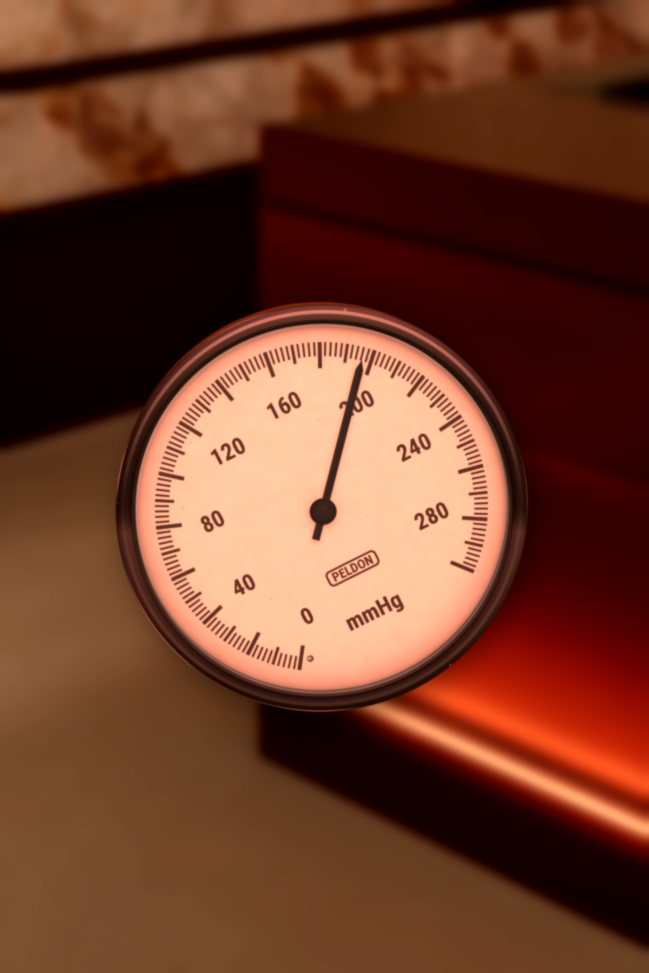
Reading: **196** mmHg
